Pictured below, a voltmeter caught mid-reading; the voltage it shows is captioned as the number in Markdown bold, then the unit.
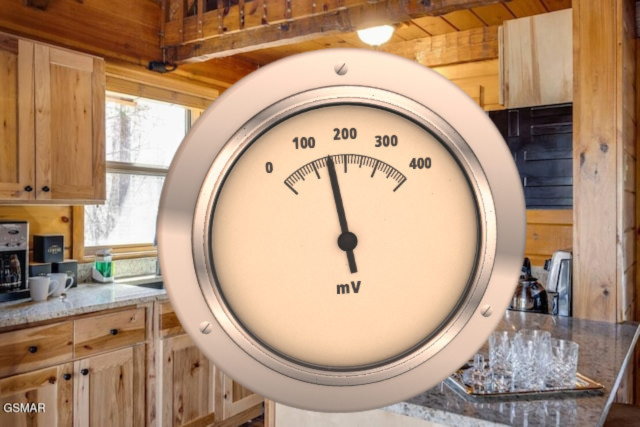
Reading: **150** mV
